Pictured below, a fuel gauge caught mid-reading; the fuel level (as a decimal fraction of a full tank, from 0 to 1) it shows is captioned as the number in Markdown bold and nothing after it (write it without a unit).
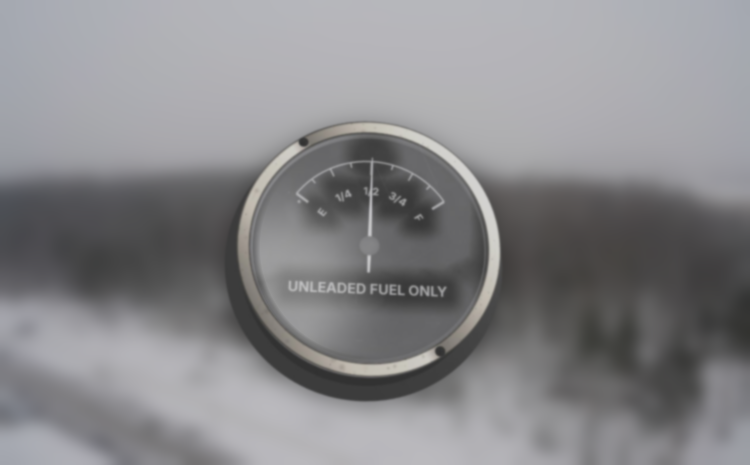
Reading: **0.5**
